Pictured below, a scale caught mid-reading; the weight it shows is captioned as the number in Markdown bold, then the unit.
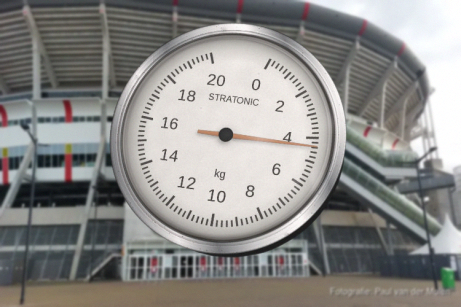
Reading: **4.4** kg
